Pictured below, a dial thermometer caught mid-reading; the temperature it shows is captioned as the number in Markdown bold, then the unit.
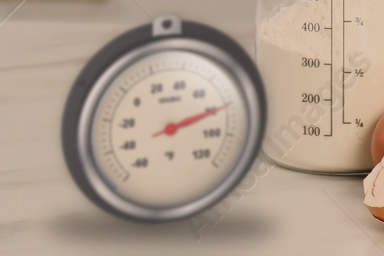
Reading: **80** °F
